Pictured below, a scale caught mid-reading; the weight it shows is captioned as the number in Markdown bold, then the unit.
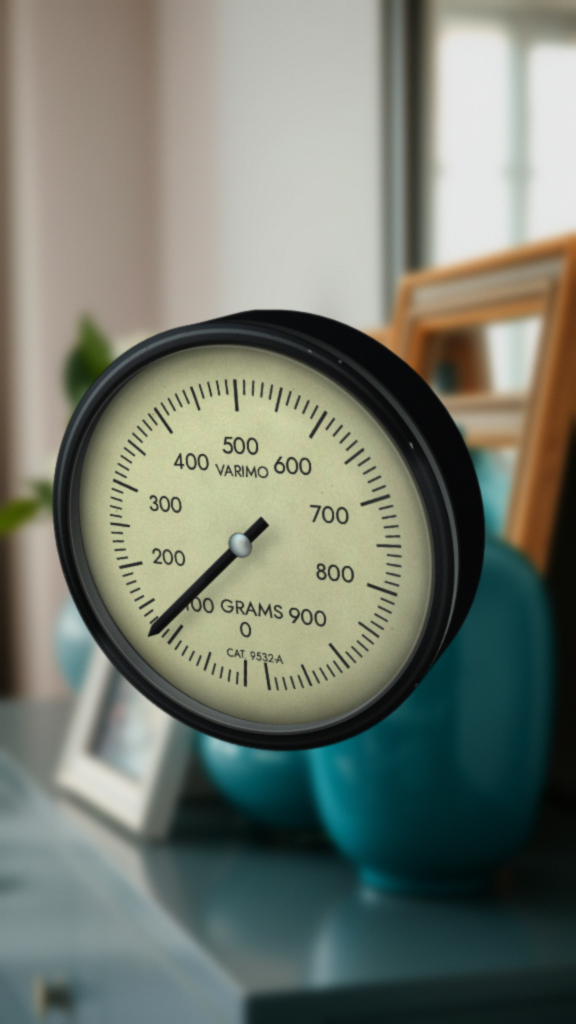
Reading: **120** g
